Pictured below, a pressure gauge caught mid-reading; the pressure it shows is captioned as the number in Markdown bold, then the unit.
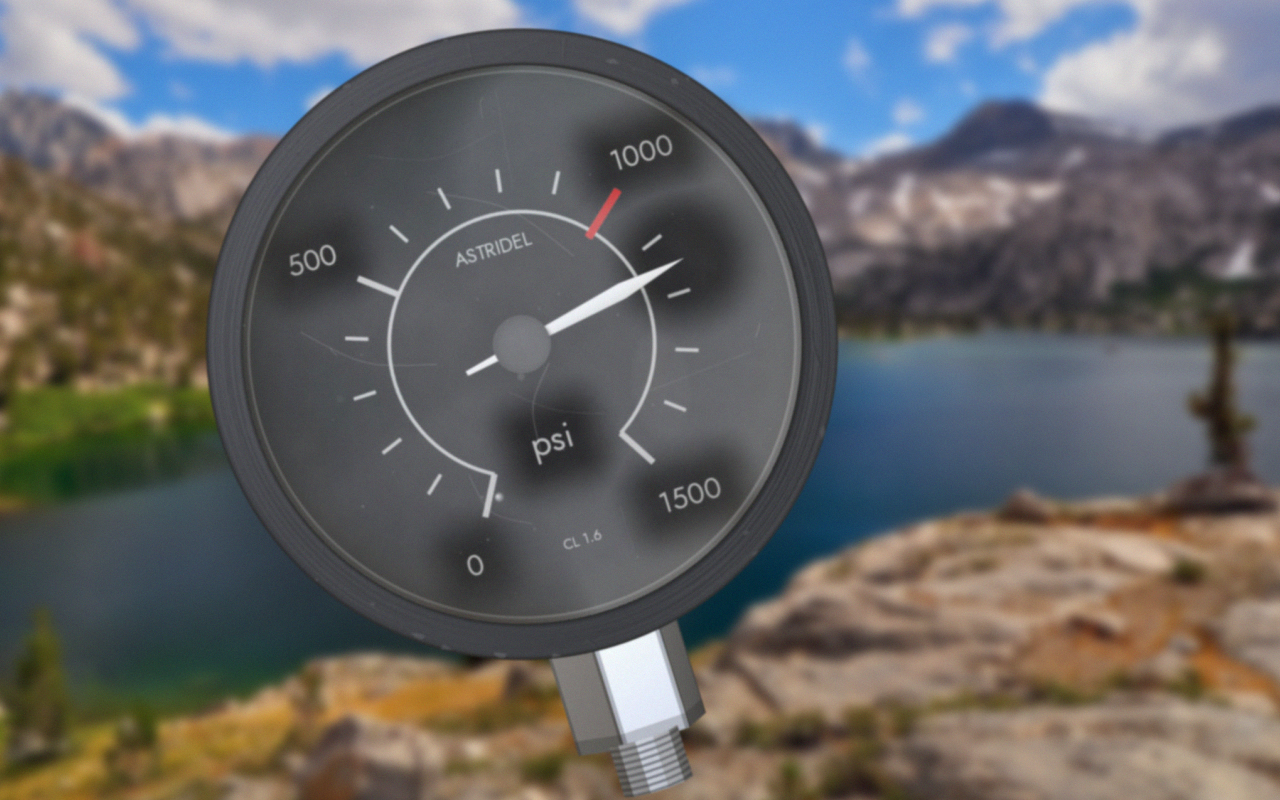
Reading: **1150** psi
